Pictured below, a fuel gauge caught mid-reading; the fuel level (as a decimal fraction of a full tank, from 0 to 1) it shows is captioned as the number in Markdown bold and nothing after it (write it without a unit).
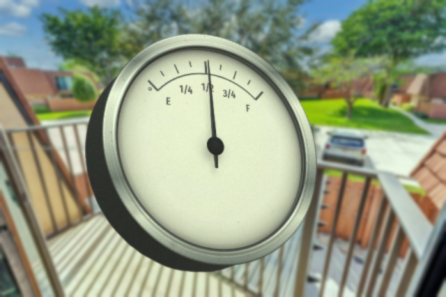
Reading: **0.5**
